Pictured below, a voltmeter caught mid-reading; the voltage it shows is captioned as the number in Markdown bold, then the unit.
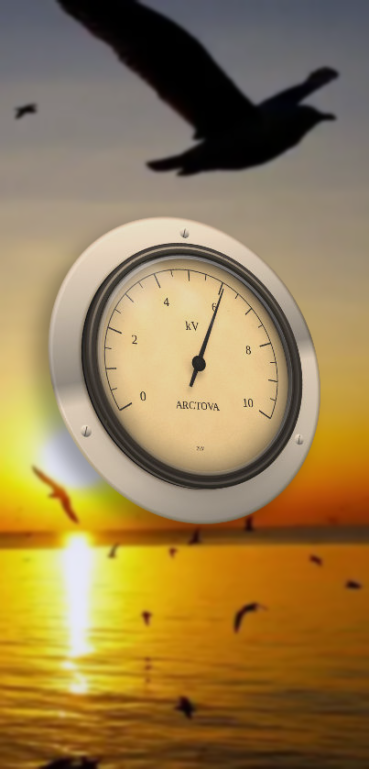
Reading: **6** kV
